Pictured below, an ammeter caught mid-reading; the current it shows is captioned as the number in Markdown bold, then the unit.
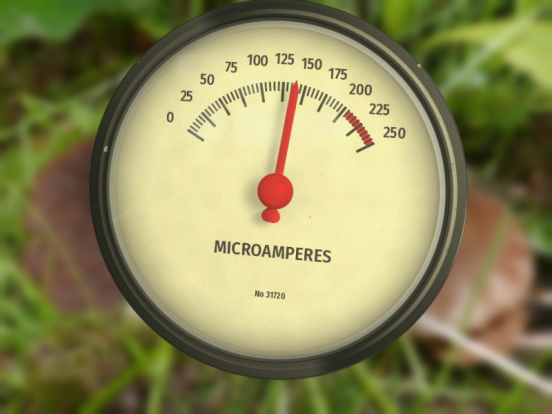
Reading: **140** µA
